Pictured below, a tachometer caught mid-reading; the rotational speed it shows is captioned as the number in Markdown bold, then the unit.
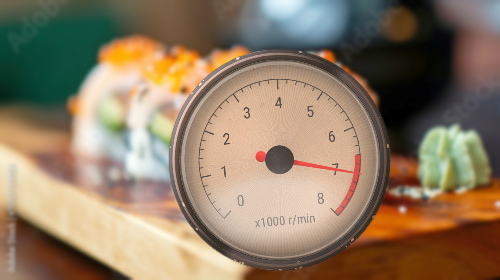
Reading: **7000** rpm
